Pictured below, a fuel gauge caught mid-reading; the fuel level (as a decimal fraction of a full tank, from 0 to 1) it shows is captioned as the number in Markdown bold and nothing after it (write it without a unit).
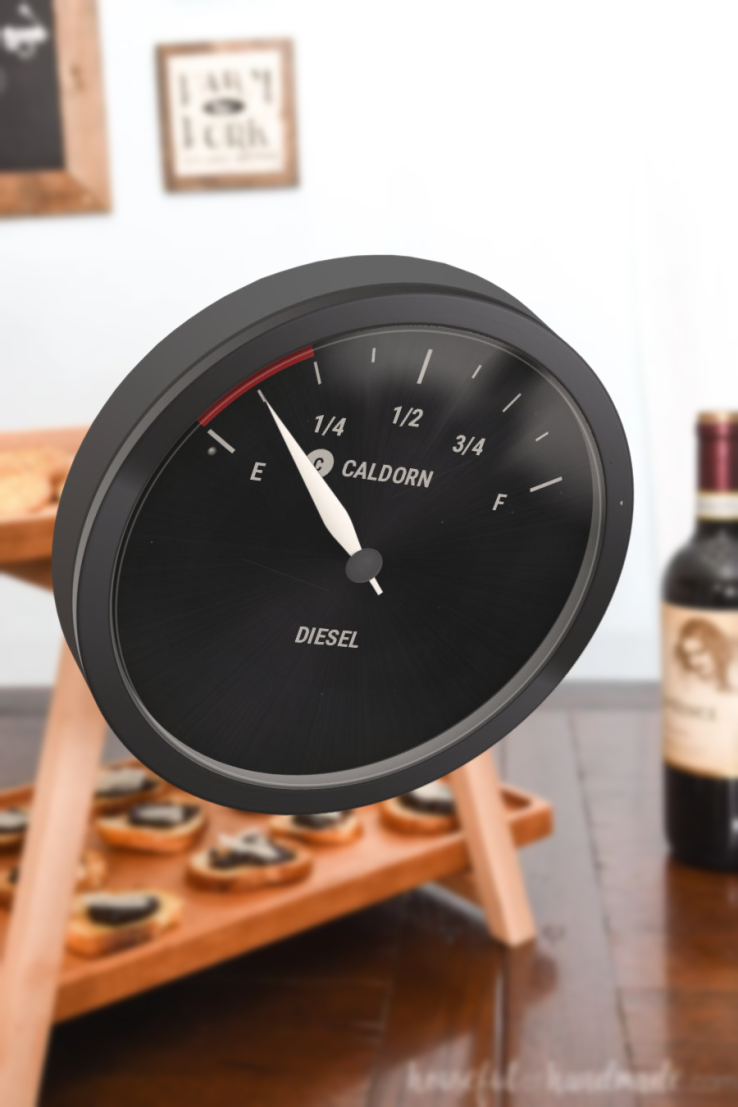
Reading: **0.125**
